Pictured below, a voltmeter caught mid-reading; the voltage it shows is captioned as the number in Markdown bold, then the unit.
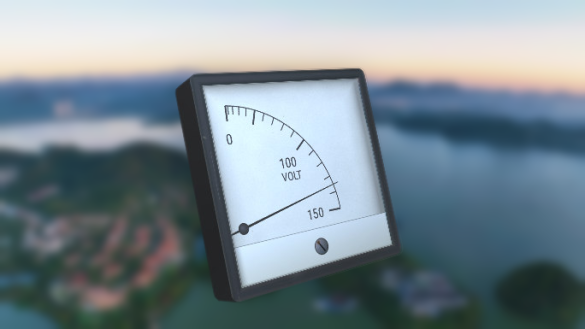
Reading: **135** V
